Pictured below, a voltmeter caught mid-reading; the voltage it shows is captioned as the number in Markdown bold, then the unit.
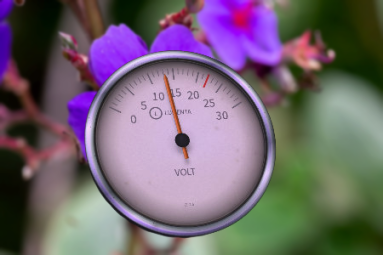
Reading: **13** V
